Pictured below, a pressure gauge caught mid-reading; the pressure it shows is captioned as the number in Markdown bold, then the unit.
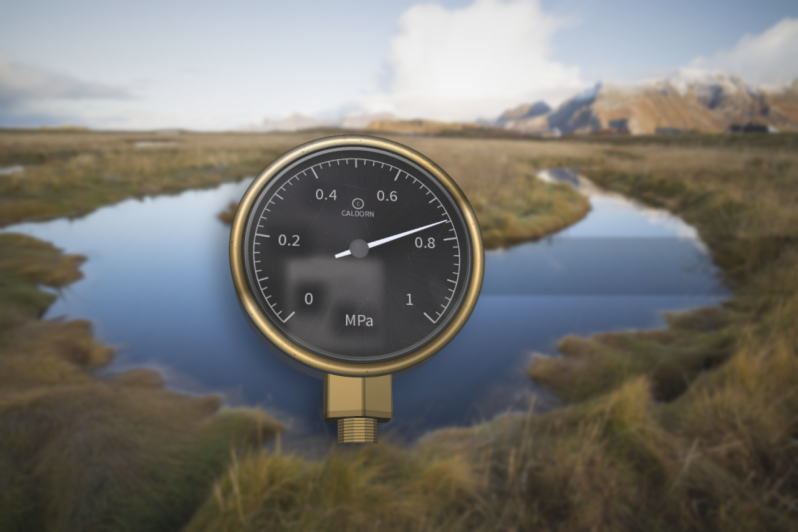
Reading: **0.76** MPa
